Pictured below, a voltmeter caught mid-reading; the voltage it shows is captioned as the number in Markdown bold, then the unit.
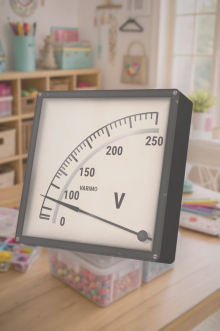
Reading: **75** V
